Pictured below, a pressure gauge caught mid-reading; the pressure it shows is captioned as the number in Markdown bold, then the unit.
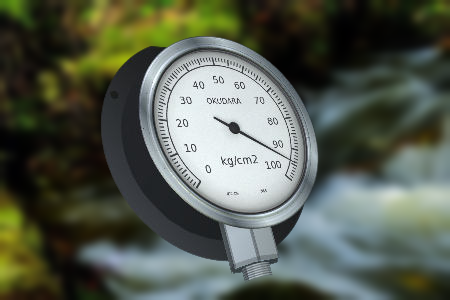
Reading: **95** kg/cm²
